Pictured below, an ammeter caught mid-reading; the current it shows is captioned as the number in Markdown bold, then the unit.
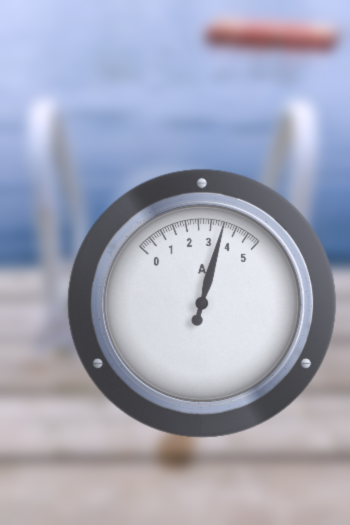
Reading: **3.5** A
